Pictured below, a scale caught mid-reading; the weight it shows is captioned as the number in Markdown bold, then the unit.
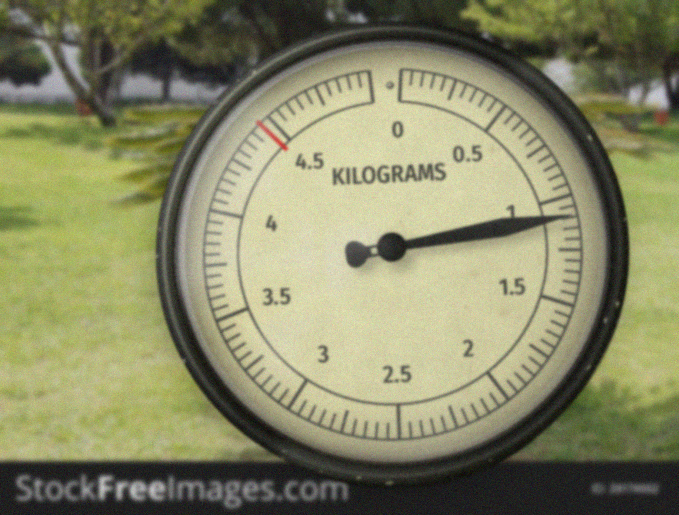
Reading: **1.1** kg
